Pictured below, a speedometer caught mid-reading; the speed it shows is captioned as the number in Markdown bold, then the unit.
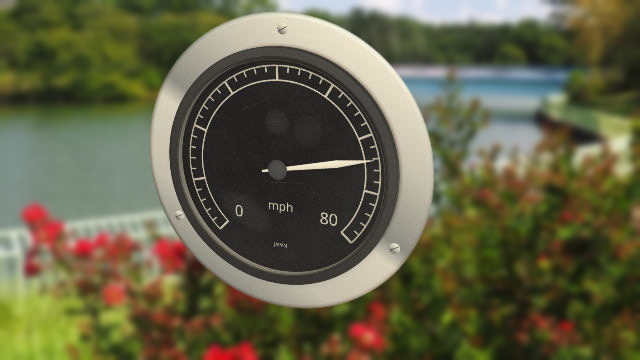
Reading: **64** mph
